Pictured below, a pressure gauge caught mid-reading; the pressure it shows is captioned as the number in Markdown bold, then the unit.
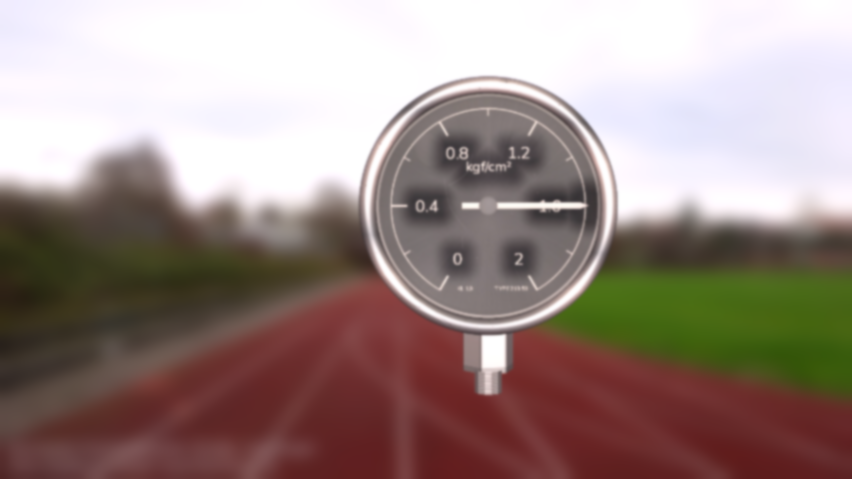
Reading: **1.6** kg/cm²
